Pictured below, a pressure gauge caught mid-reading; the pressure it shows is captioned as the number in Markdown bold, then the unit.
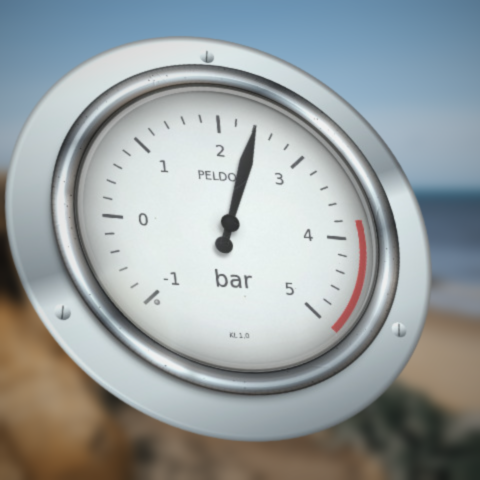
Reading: **2.4** bar
